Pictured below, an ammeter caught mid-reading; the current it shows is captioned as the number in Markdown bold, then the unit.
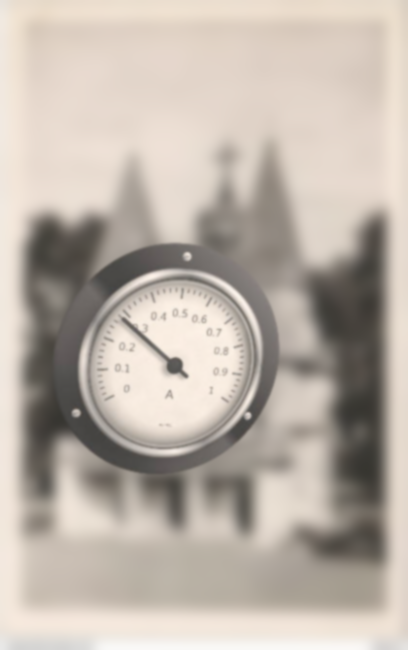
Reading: **0.28** A
